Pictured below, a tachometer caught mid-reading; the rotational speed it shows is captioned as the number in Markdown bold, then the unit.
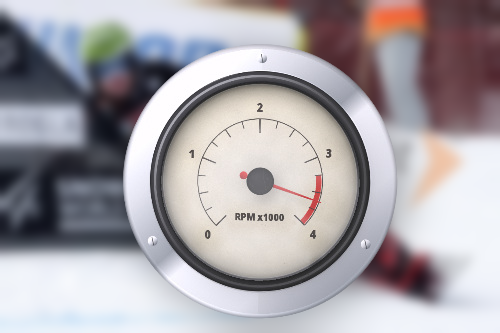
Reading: **3625** rpm
